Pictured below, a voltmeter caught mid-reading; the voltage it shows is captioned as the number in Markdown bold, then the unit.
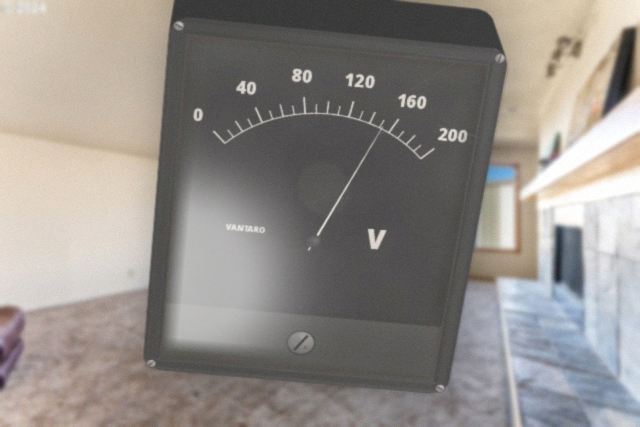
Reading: **150** V
